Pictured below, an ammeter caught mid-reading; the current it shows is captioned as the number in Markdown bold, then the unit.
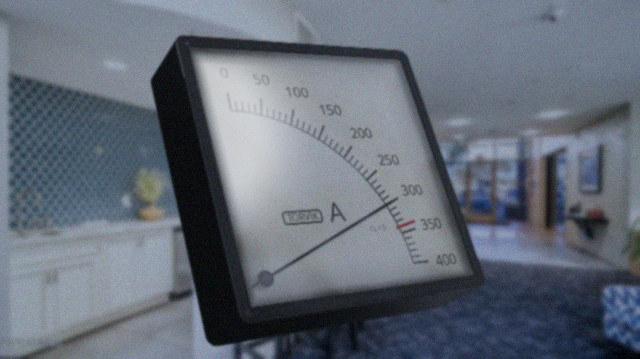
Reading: **300** A
